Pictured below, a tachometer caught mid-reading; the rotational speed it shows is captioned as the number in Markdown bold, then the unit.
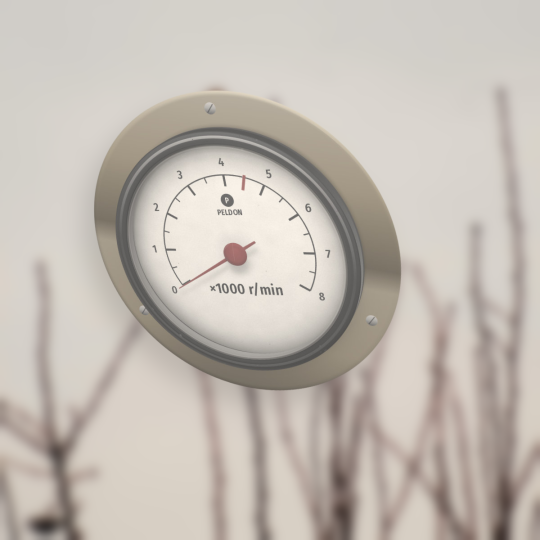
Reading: **0** rpm
